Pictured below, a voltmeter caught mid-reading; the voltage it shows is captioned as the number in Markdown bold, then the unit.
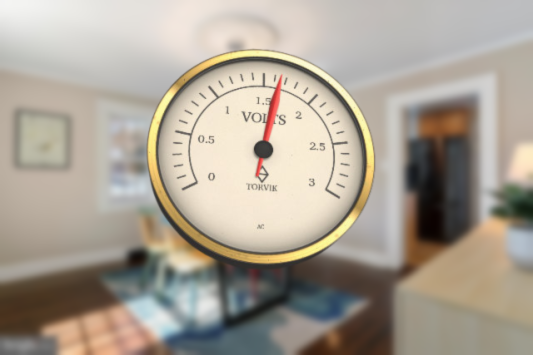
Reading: **1.65** V
